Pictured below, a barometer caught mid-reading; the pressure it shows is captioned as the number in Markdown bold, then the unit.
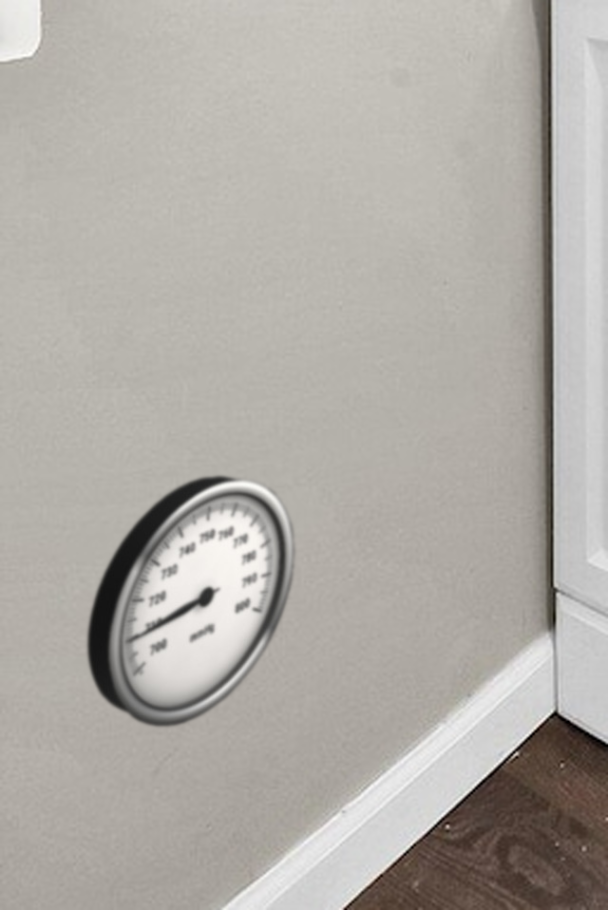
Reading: **710** mmHg
